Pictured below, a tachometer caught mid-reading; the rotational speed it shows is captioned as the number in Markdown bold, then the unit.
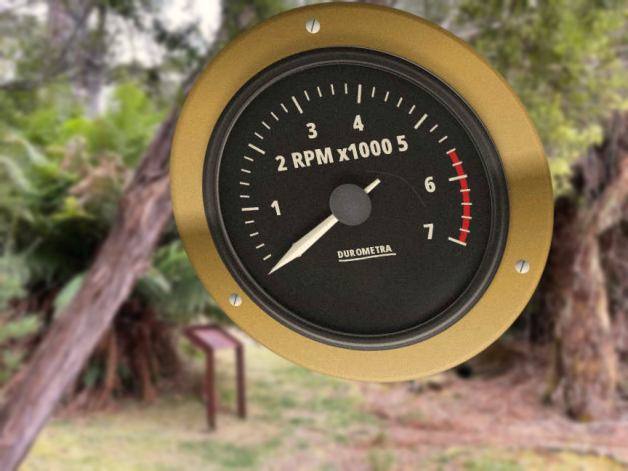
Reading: **0** rpm
